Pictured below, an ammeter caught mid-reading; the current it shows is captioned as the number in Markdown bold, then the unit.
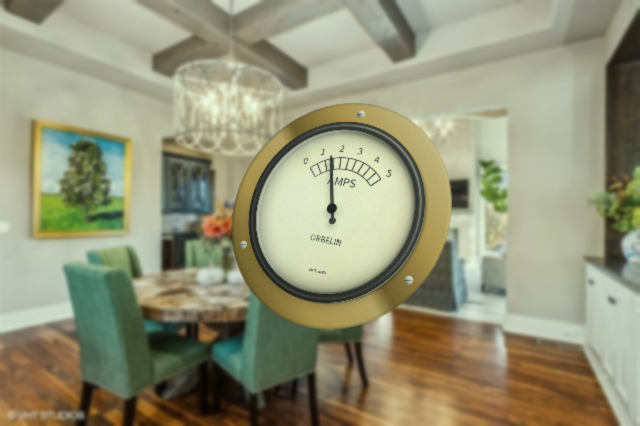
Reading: **1.5** A
